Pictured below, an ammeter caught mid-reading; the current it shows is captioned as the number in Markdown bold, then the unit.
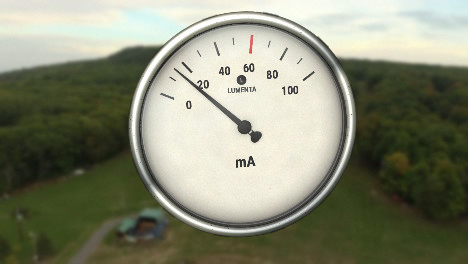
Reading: **15** mA
